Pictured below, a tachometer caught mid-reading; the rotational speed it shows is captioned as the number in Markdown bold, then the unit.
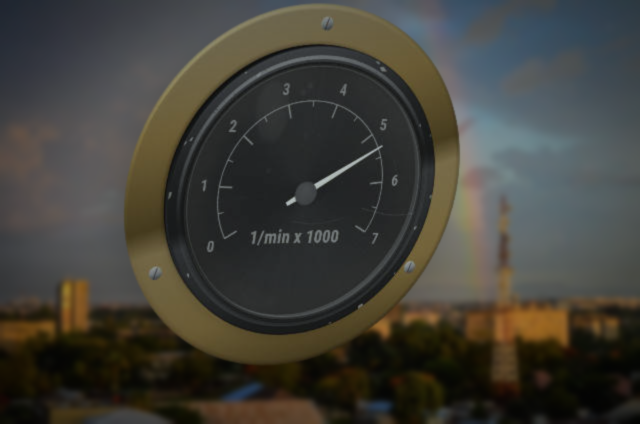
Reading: **5250** rpm
